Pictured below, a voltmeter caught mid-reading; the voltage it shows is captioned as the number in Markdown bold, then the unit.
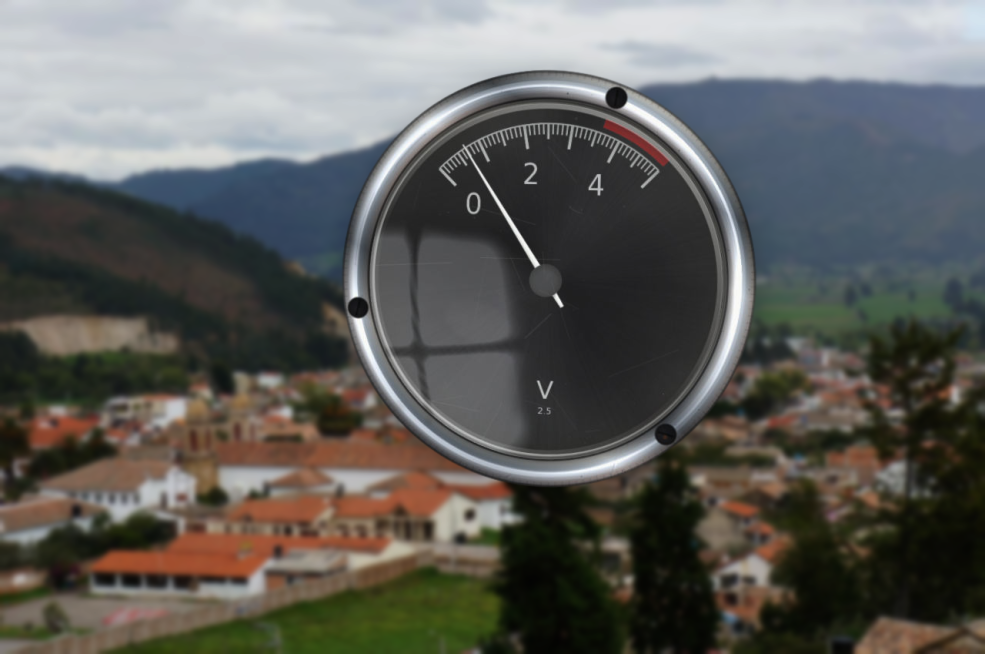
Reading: **0.7** V
